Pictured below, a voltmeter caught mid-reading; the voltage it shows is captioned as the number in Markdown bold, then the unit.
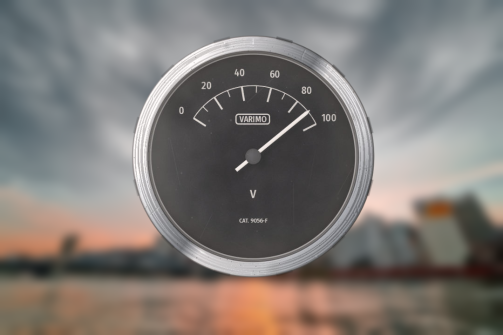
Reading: **90** V
